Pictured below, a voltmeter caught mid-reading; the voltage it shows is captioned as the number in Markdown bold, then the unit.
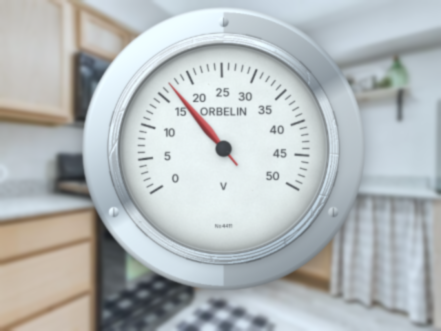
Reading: **17** V
